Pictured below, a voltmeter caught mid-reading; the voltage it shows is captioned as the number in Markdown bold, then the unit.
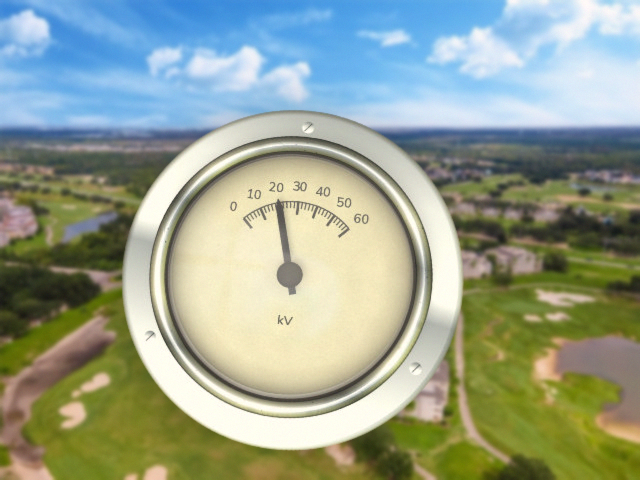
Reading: **20** kV
